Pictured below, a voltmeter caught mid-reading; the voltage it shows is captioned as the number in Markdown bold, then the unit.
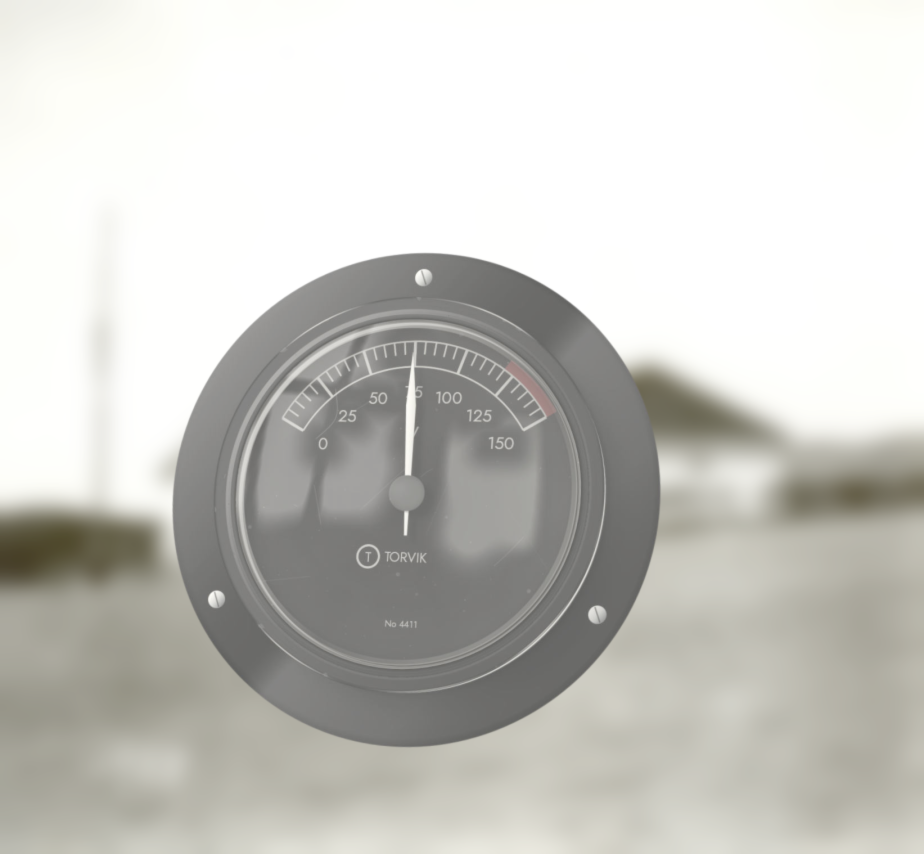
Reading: **75** V
